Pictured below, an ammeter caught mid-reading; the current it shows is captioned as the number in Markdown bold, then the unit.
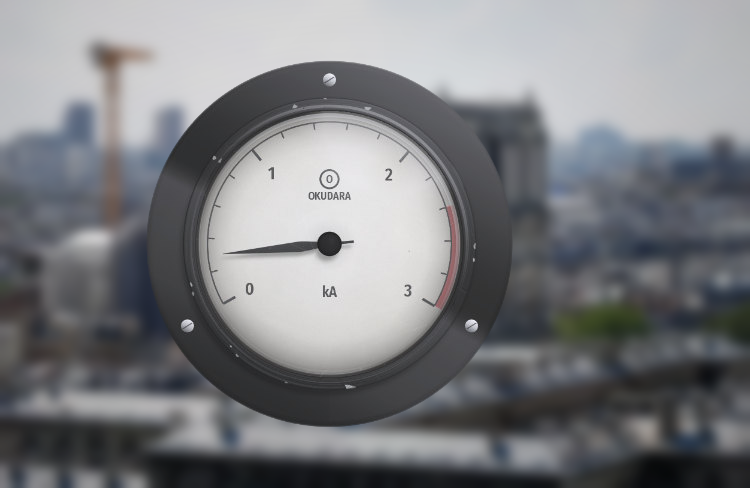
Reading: **0.3** kA
